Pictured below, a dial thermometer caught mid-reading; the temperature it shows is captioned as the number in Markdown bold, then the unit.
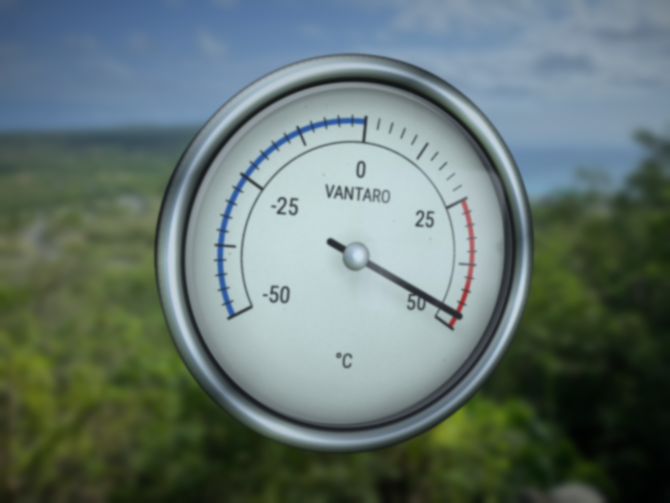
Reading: **47.5** °C
